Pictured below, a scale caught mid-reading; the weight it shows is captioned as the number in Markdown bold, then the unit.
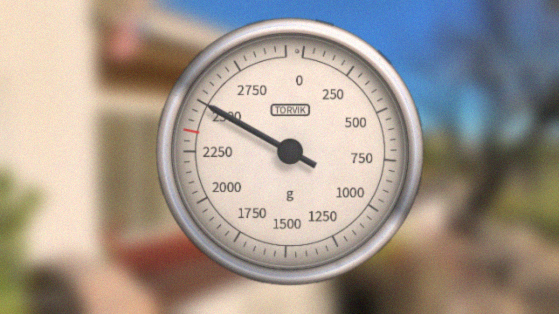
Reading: **2500** g
